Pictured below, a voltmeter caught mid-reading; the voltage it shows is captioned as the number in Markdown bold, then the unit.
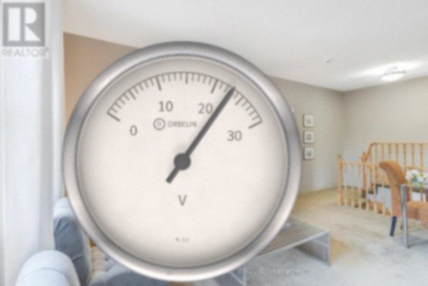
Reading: **23** V
